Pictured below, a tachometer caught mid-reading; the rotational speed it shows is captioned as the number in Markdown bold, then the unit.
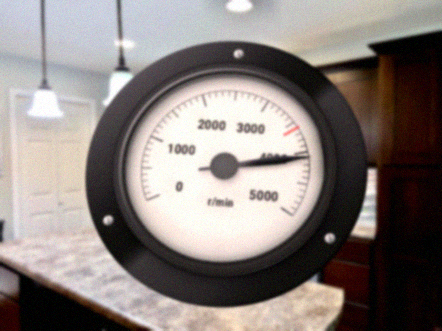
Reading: **4100** rpm
